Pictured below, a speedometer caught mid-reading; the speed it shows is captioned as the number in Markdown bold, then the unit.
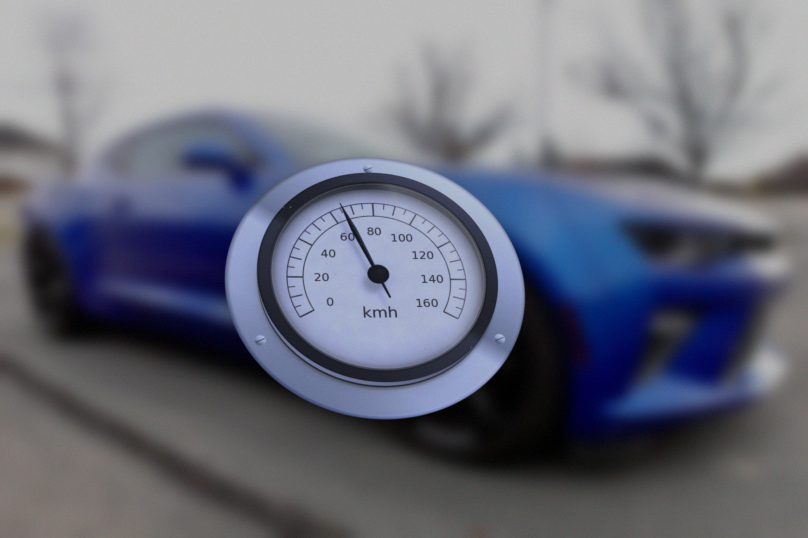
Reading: **65** km/h
